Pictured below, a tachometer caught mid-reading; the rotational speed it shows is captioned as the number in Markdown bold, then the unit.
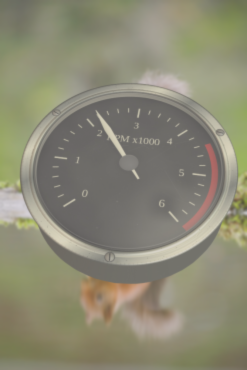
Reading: **2200** rpm
